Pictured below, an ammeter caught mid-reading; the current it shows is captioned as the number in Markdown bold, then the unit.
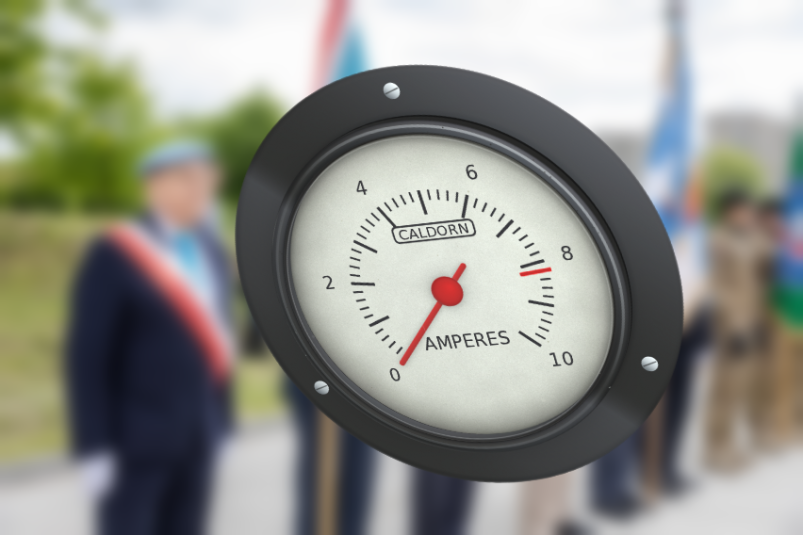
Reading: **0** A
